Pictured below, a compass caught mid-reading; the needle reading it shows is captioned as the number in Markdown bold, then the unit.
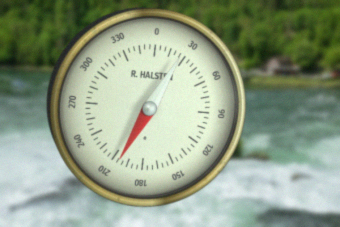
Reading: **205** °
